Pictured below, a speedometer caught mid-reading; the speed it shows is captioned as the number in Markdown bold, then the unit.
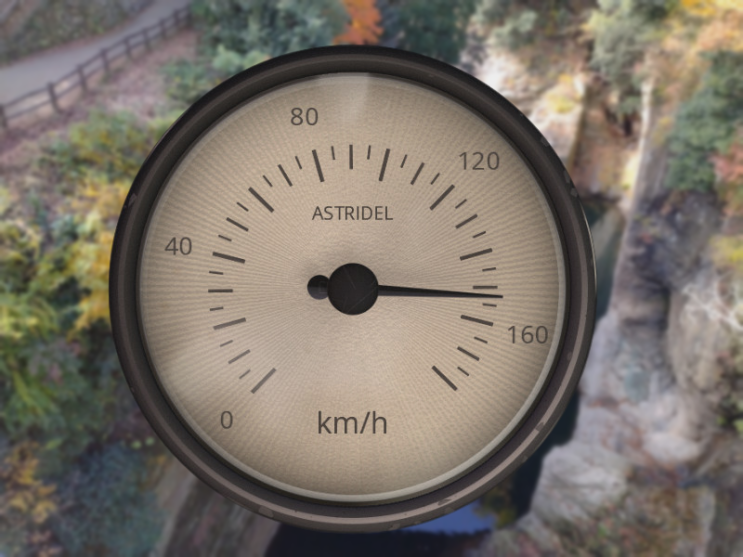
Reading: **152.5** km/h
